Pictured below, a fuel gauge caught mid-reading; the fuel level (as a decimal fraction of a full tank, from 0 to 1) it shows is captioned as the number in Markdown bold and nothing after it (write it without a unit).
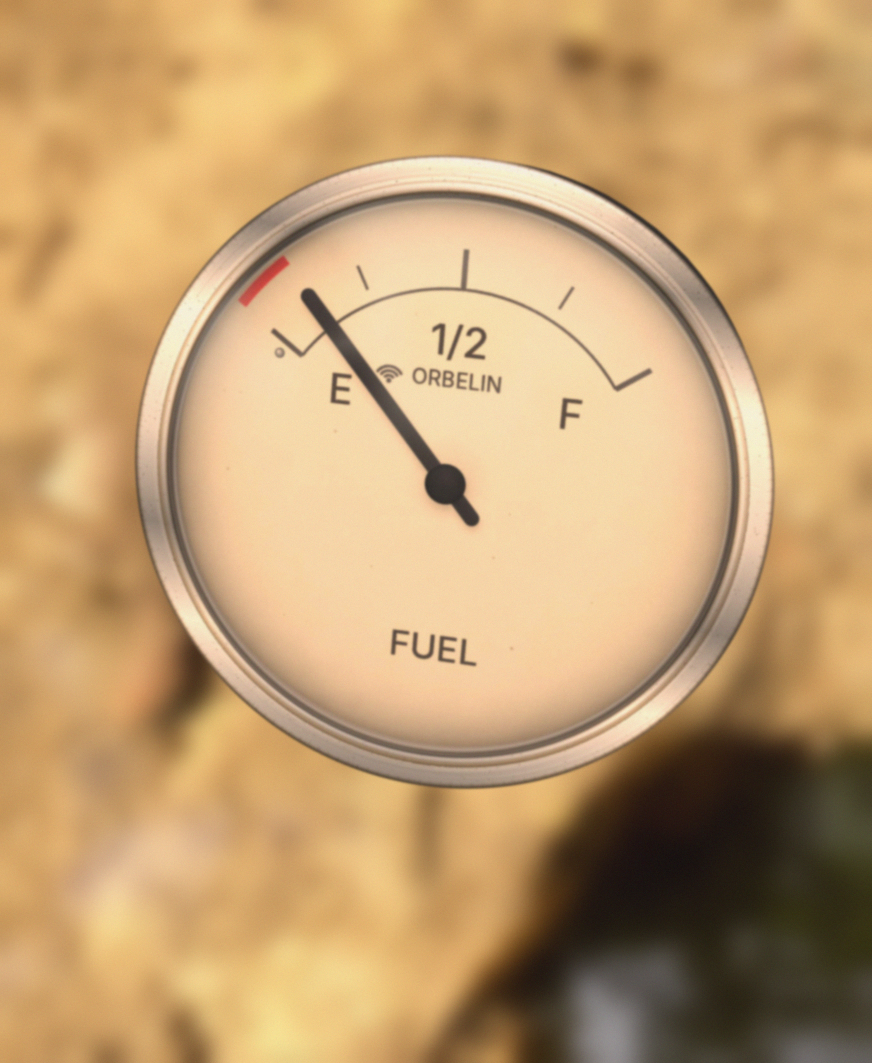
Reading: **0.125**
